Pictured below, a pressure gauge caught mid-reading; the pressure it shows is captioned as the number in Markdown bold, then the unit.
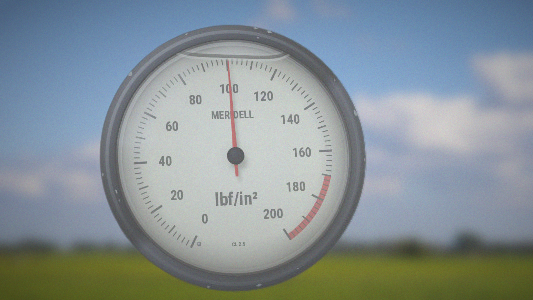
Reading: **100** psi
